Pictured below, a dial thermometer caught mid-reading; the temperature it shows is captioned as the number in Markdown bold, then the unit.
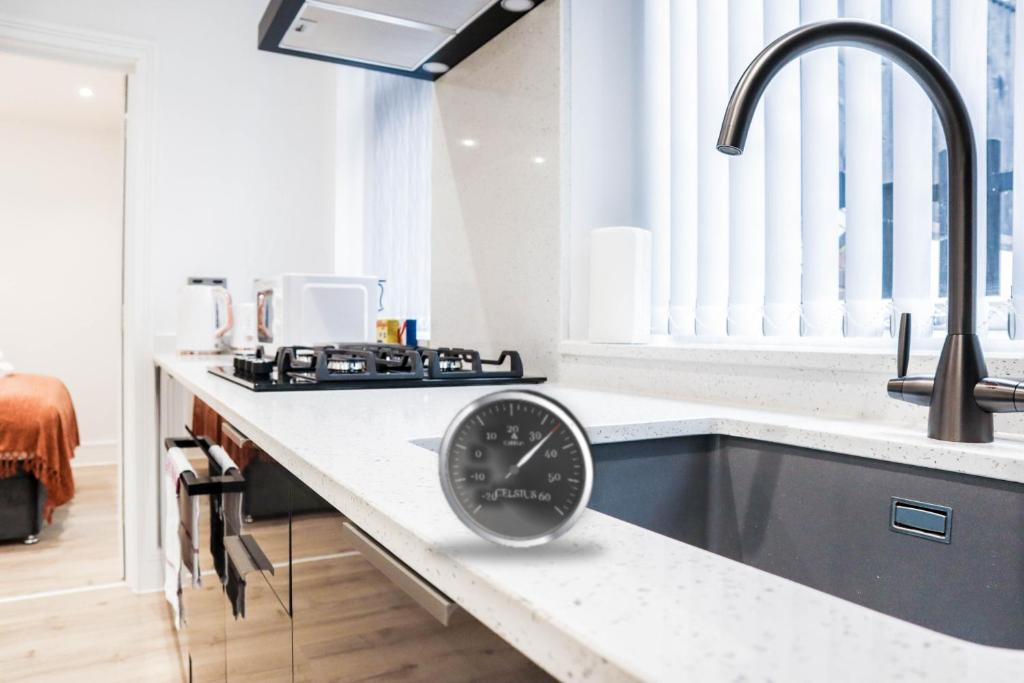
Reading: **34** °C
